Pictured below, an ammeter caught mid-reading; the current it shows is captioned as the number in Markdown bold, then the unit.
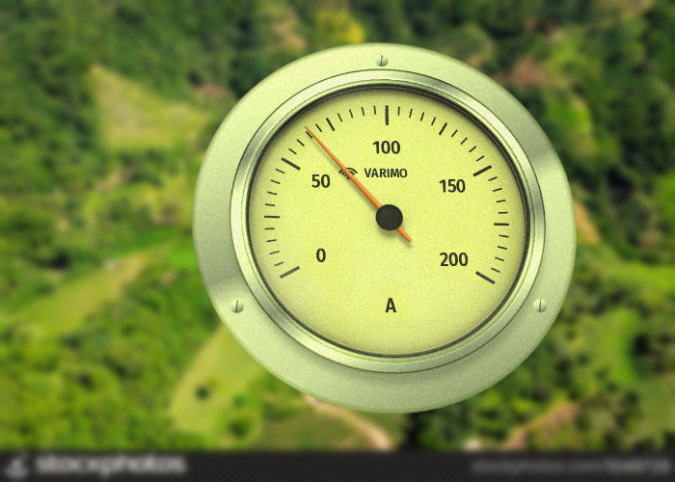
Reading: **65** A
